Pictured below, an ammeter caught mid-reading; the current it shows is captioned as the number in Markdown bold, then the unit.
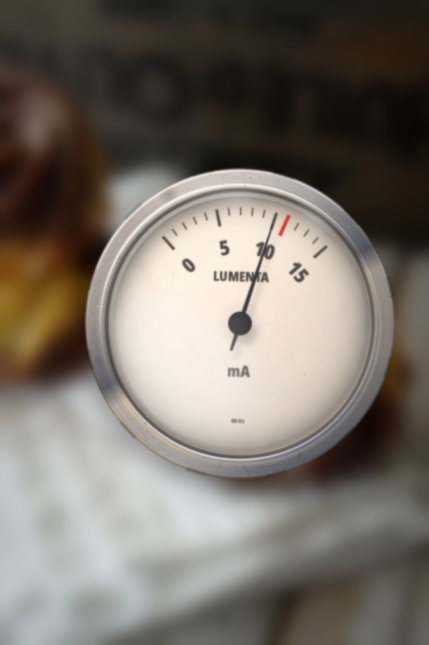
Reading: **10** mA
